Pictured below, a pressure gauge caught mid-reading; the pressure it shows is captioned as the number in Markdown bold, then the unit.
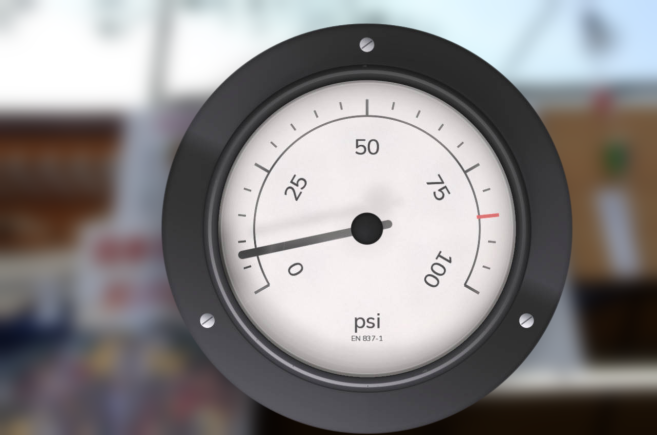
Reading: **7.5** psi
